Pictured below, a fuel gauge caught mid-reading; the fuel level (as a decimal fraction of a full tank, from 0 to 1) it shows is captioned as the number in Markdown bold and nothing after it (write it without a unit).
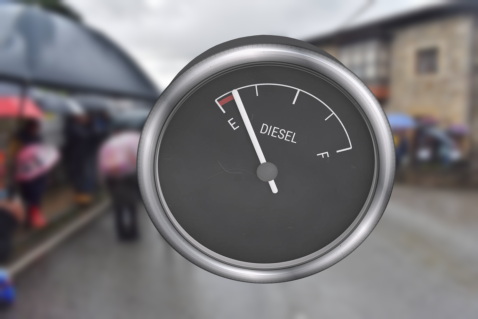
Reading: **0.125**
